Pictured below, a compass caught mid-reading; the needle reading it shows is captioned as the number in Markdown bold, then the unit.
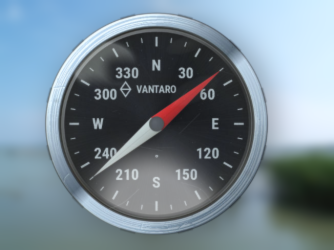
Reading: **50** °
